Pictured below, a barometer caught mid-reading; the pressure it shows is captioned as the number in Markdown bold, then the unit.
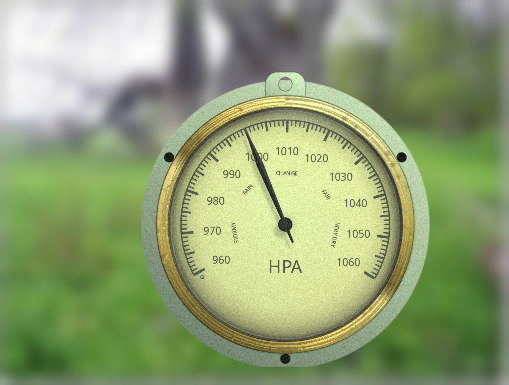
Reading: **1000** hPa
